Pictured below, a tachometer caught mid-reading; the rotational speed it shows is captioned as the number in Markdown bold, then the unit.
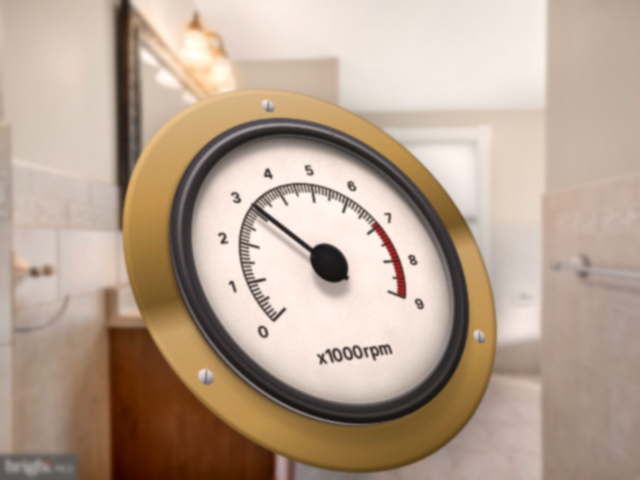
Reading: **3000** rpm
